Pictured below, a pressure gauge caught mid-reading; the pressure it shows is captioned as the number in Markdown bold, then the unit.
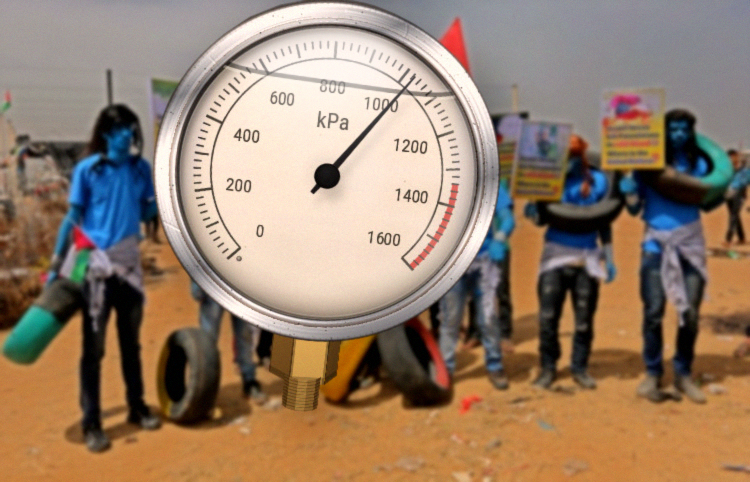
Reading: **1020** kPa
